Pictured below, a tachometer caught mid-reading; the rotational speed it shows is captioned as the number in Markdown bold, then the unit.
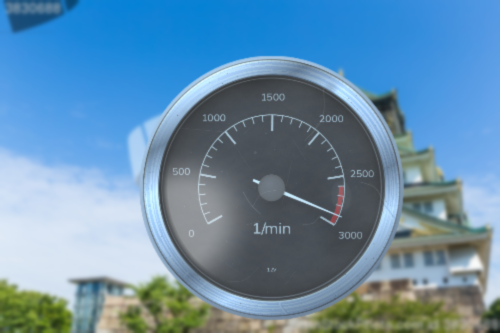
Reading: **2900** rpm
